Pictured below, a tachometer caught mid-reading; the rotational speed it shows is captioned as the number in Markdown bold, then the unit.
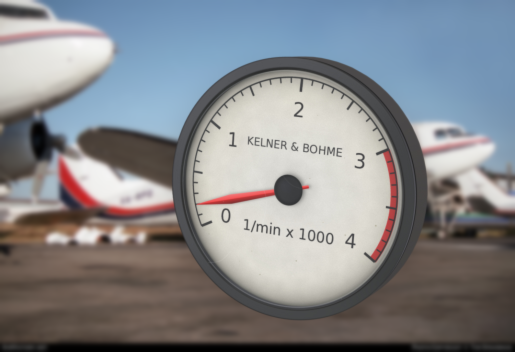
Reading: **200** rpm
